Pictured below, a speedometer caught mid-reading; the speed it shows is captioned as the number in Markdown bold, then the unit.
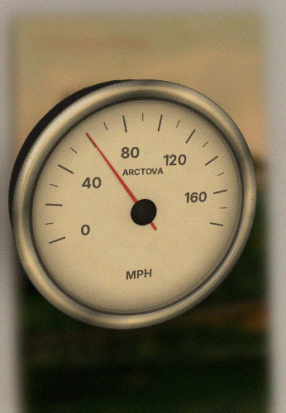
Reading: **60** mph
